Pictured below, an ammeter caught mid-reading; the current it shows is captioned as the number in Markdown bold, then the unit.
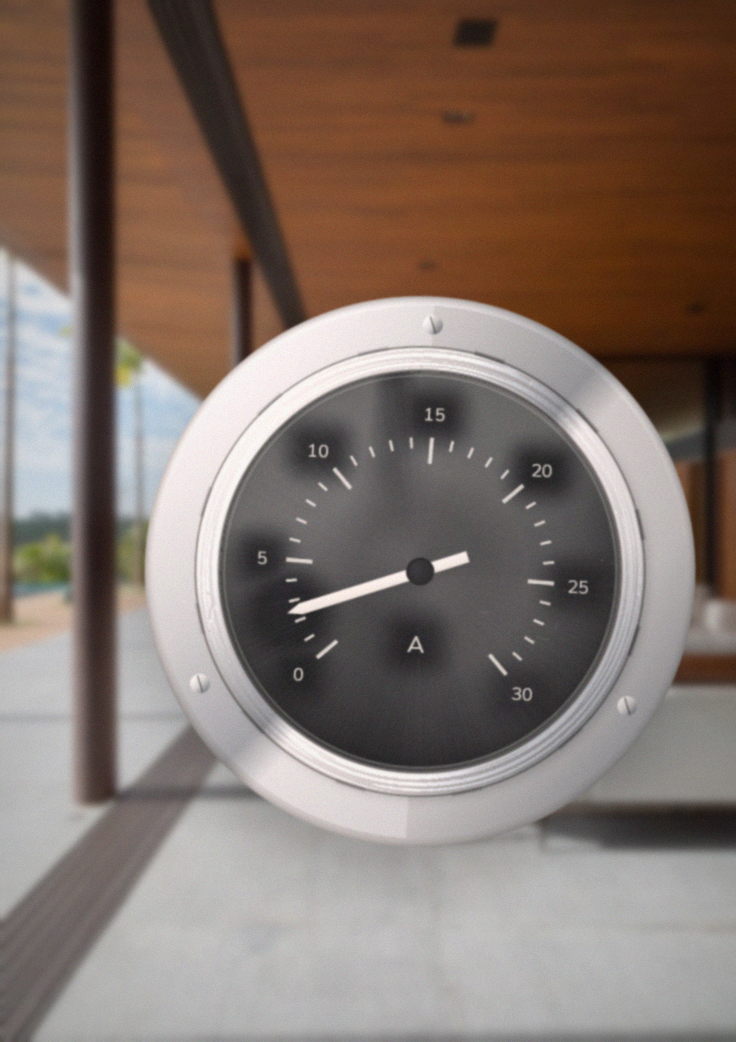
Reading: **2.5** A
